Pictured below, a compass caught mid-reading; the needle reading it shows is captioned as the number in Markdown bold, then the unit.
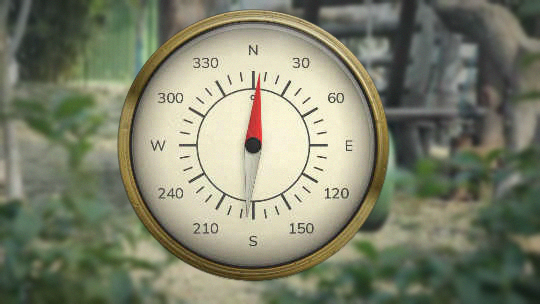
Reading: **5** °
